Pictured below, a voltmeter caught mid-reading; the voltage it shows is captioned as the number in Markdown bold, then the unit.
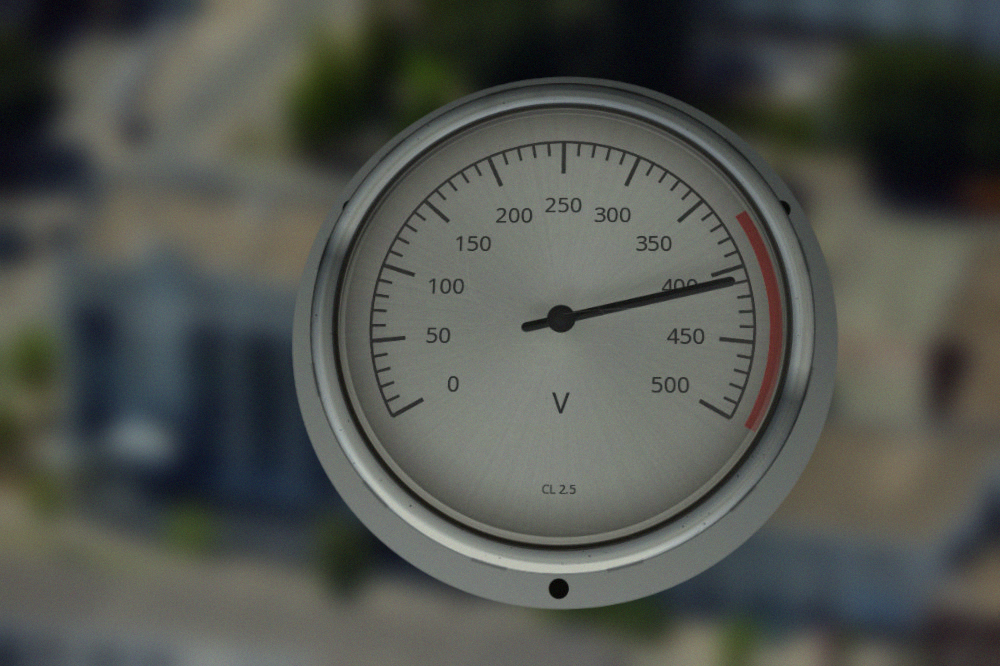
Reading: **410** V
